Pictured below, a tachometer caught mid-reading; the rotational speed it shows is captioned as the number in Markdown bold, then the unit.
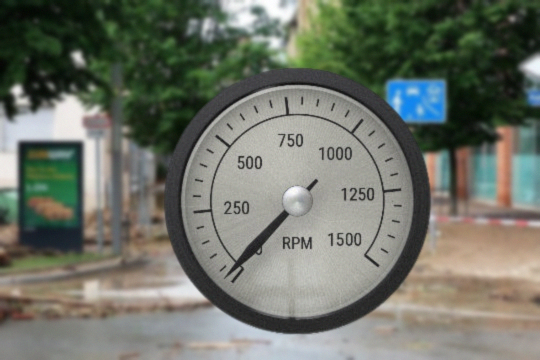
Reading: **25** rpm
